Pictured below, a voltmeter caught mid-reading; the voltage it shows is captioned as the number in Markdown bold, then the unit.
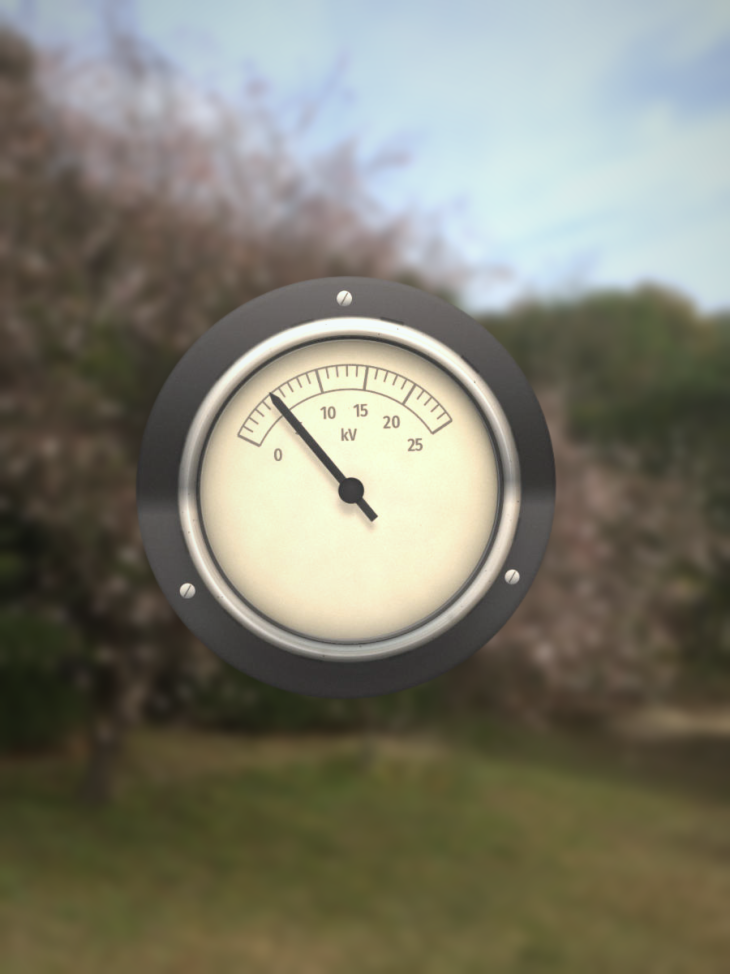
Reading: **5** kV
